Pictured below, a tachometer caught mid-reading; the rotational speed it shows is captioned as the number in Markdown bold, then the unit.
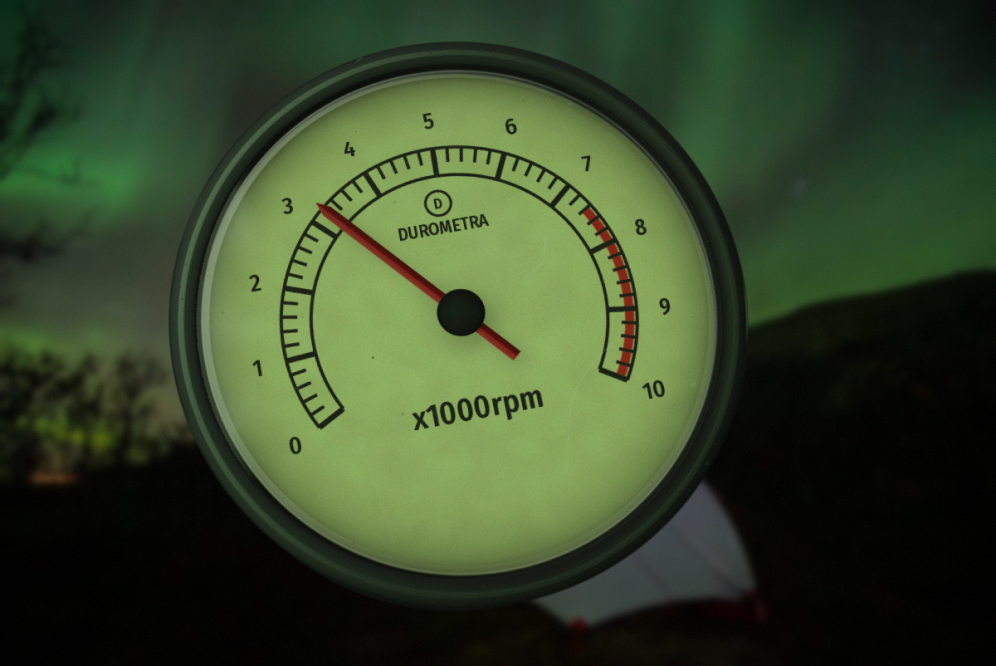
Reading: **3200** rpm
